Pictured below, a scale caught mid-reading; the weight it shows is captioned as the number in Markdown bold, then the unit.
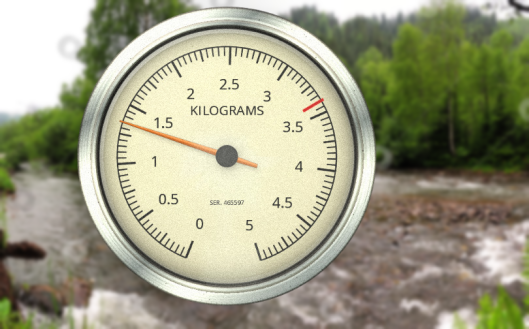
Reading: **1.35** kg
